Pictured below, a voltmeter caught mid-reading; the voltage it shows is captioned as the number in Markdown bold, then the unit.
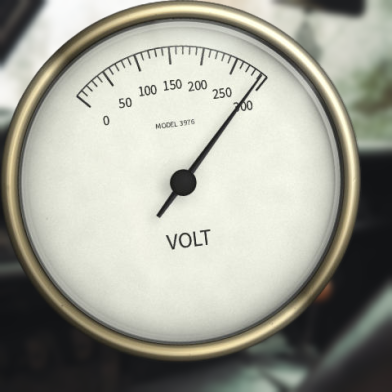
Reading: **290** V
